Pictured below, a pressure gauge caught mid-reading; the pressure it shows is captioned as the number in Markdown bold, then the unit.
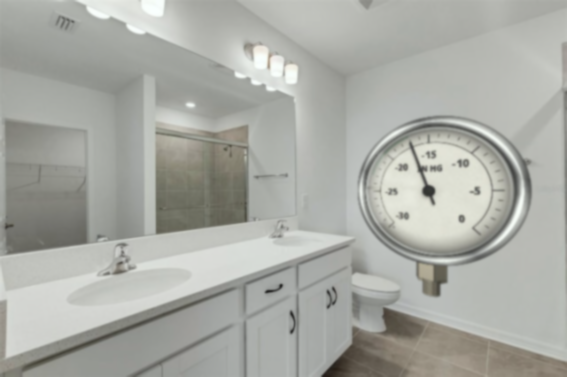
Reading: **-17** inHg
